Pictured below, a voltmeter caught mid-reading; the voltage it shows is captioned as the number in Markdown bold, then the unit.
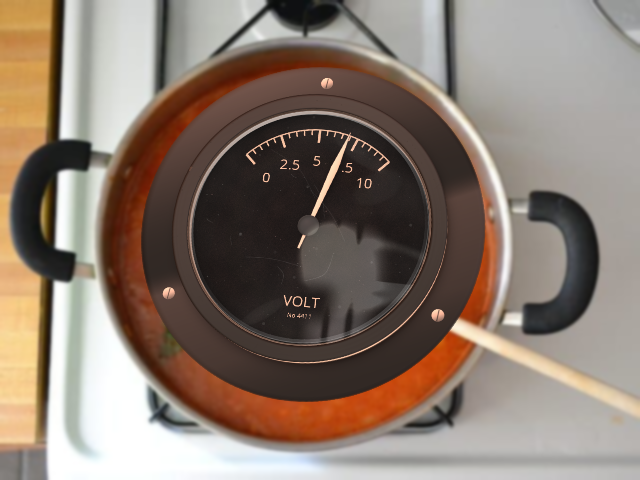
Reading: **7** V
